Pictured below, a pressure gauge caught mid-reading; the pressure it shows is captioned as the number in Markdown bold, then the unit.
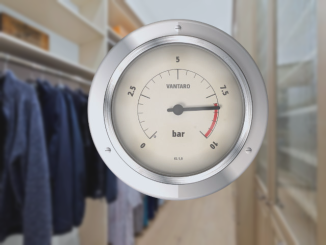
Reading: **8.25** bar
